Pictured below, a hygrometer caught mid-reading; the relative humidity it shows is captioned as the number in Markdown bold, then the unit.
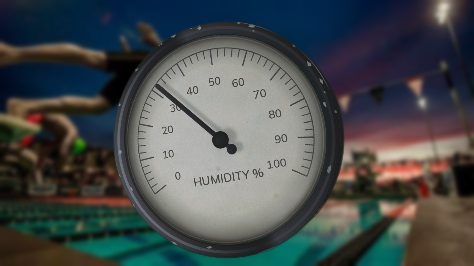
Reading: **32** %
